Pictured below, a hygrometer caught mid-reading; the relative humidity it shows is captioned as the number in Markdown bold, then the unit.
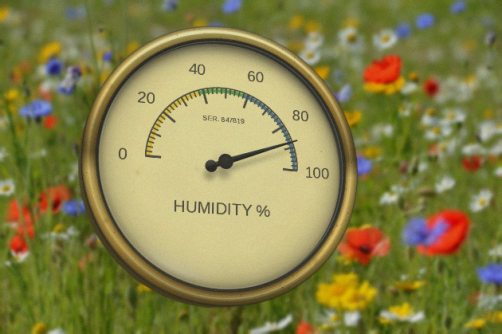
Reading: **88** %
